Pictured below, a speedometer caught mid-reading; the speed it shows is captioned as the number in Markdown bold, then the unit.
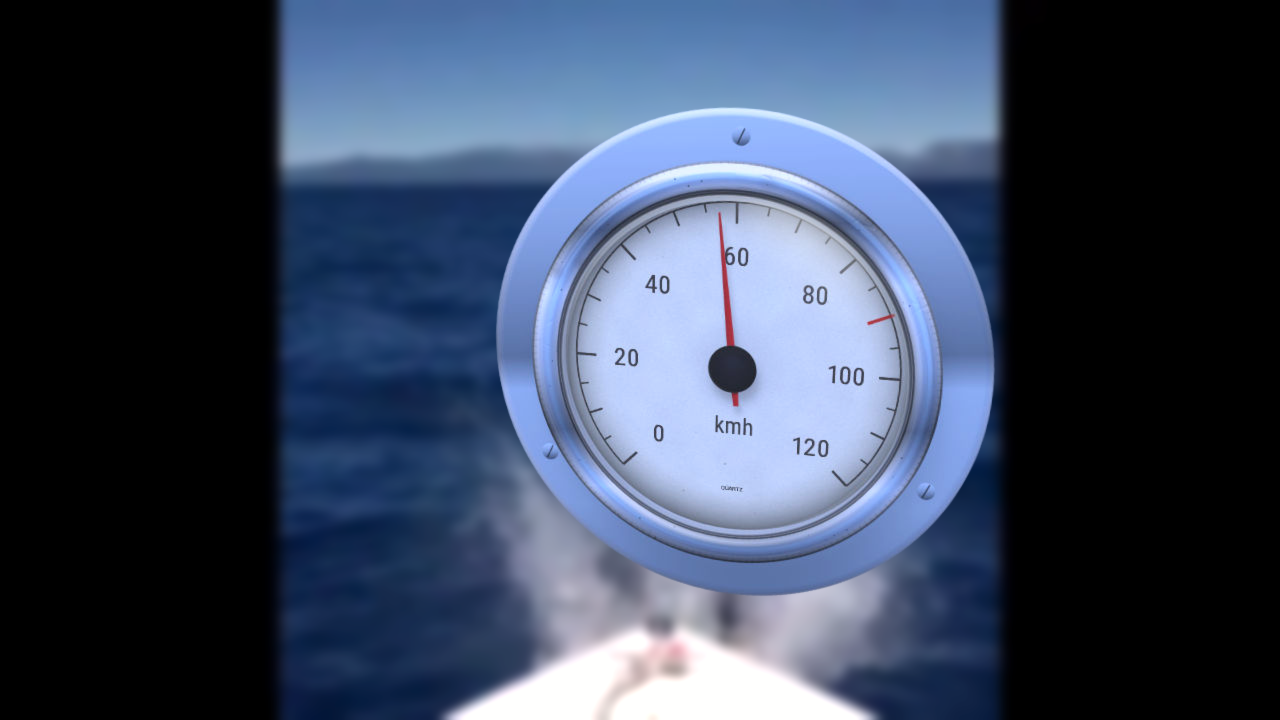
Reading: **57.5** km/h
